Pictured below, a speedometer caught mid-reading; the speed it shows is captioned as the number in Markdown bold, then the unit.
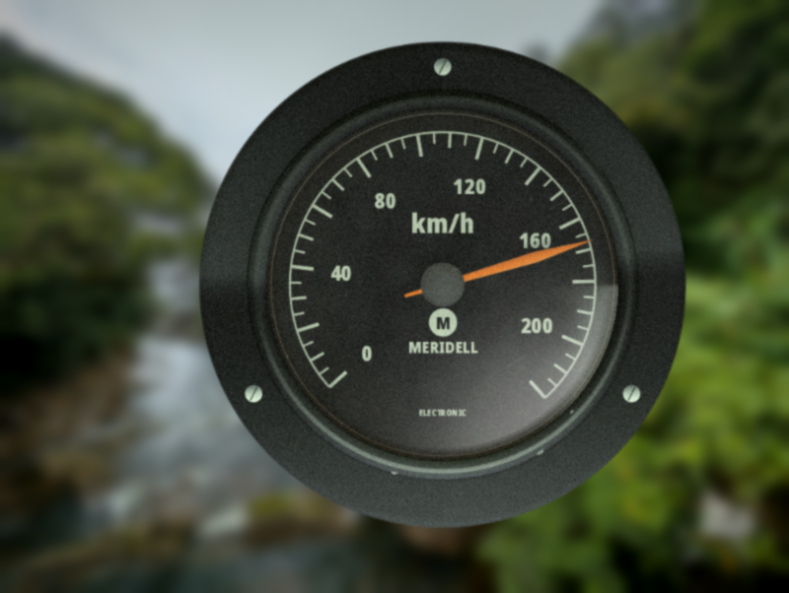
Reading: **167.5** km/h
